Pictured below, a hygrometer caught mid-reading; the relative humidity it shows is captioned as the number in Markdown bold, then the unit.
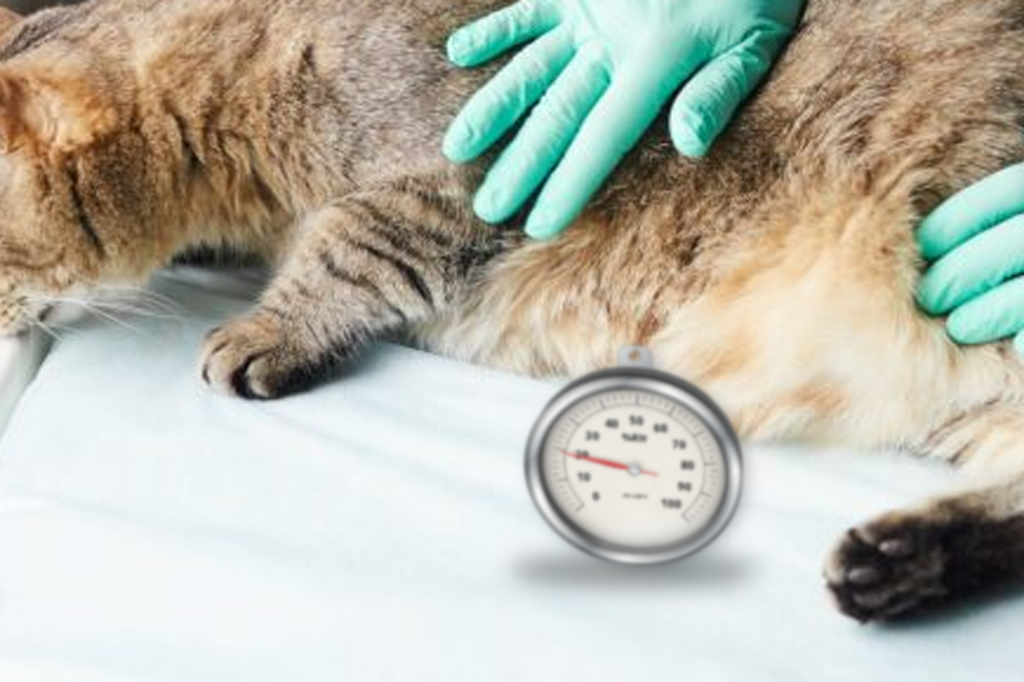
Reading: **20** %
